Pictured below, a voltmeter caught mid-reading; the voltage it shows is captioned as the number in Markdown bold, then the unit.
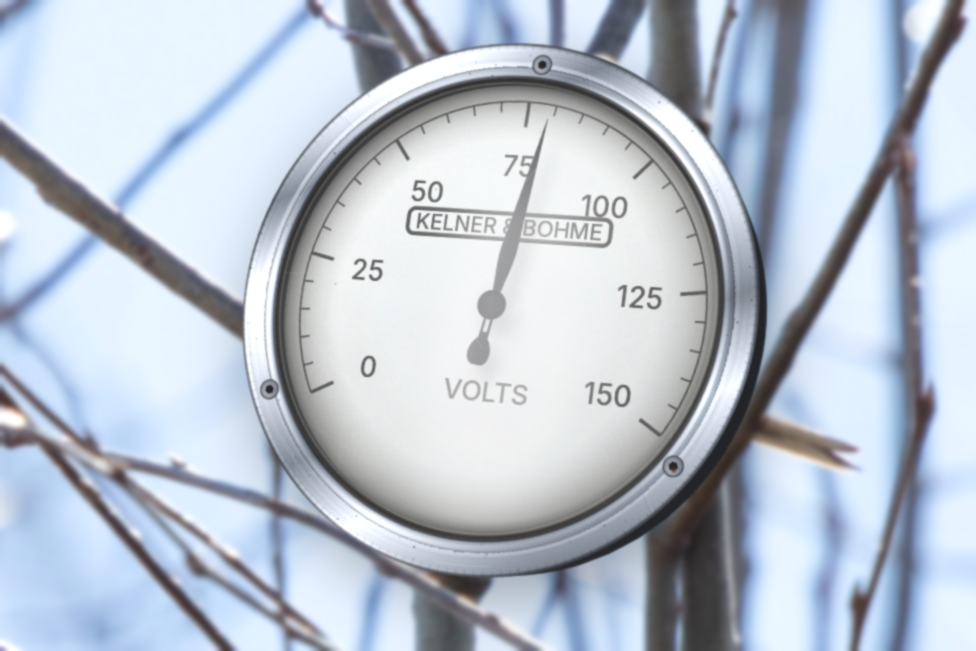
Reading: **80** V
